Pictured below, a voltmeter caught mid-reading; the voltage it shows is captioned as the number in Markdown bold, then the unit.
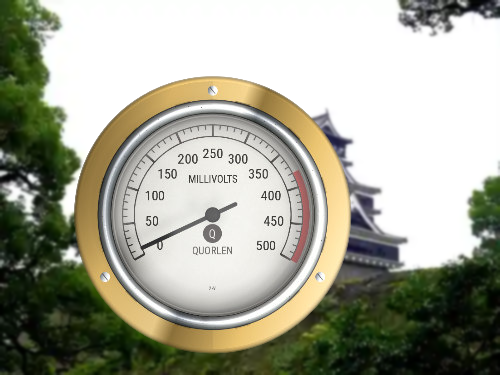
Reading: **10** mV
